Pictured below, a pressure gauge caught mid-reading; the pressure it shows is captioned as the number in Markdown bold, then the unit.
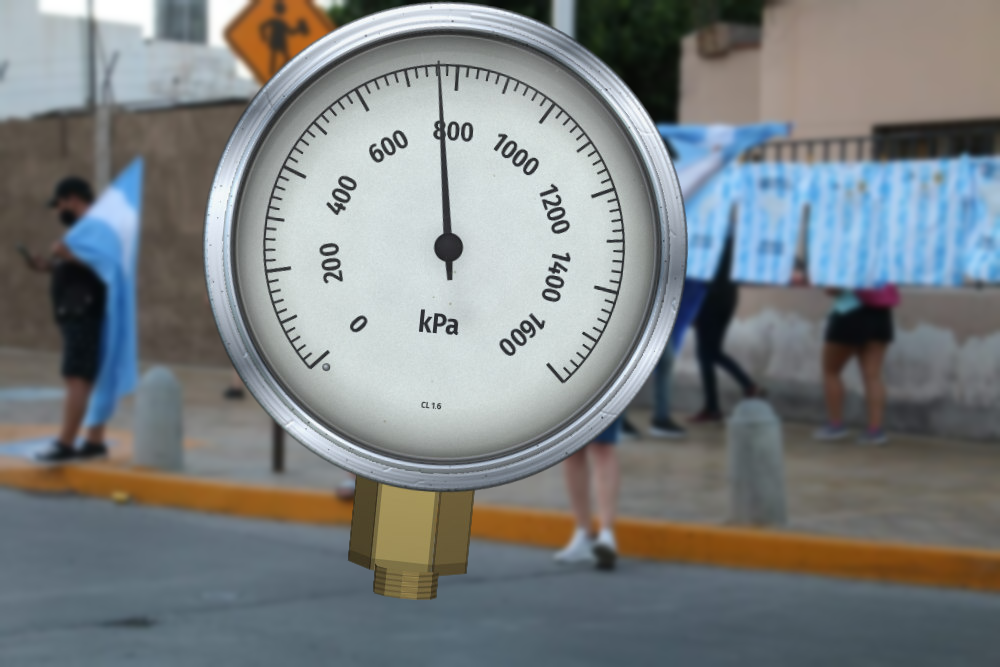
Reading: **760** kPa
